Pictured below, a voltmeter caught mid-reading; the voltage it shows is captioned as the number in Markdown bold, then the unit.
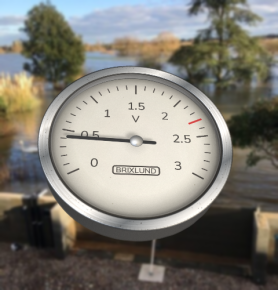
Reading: **0.4** V
